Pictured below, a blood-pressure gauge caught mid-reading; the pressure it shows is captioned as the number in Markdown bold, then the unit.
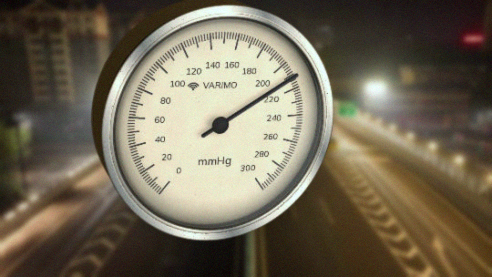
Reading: **210** mmHg
